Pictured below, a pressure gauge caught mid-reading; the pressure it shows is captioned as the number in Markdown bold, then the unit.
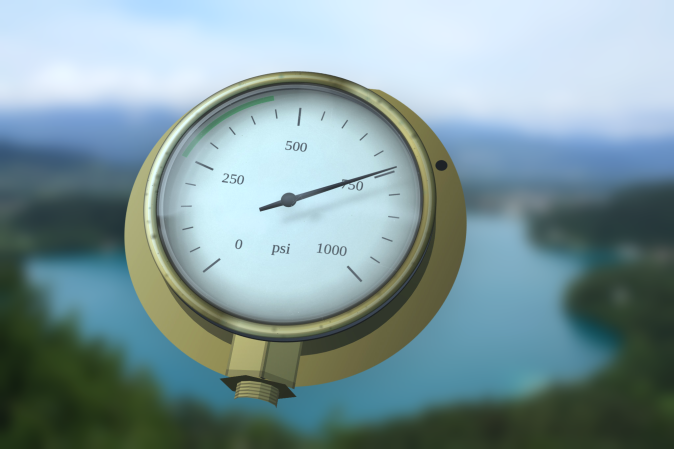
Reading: **750** psi
